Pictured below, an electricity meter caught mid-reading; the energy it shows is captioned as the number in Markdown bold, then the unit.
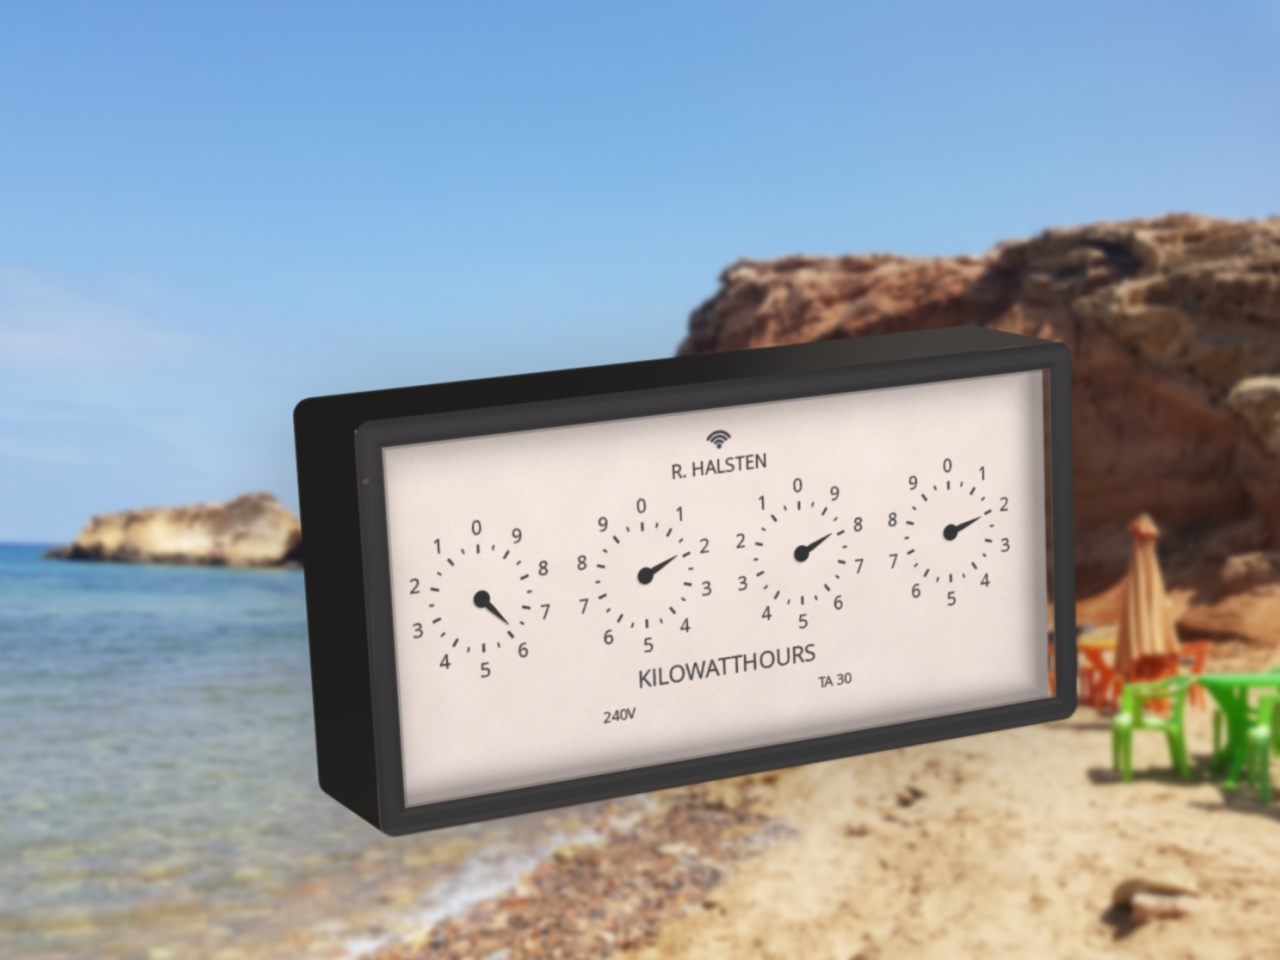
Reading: **6182** kWh
